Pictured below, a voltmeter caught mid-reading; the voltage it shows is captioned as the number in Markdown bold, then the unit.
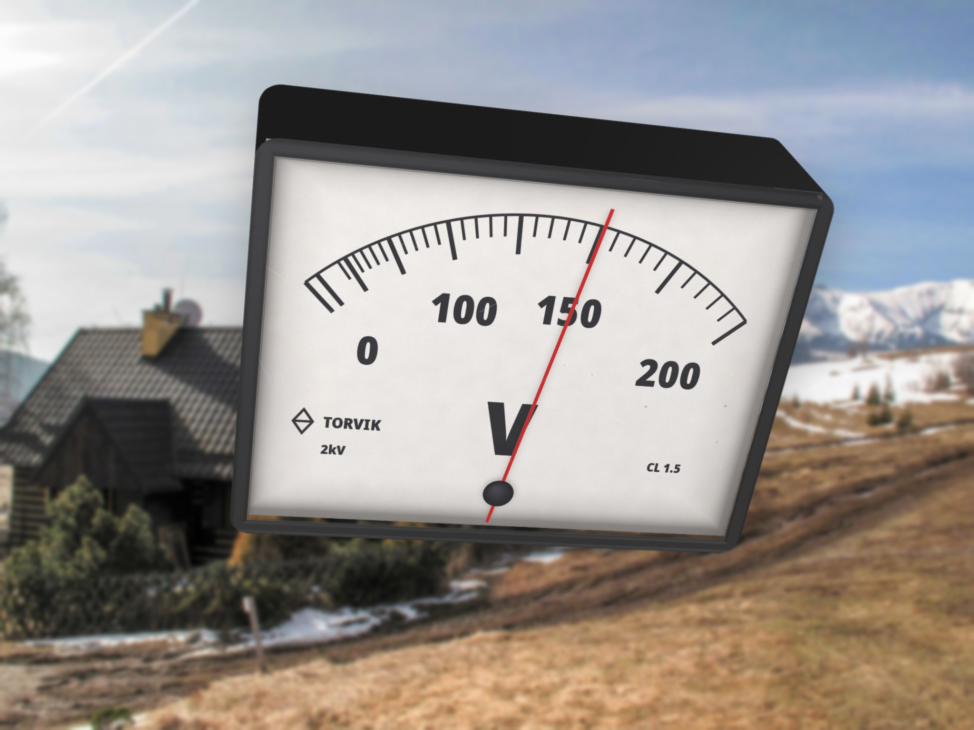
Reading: **150** V
